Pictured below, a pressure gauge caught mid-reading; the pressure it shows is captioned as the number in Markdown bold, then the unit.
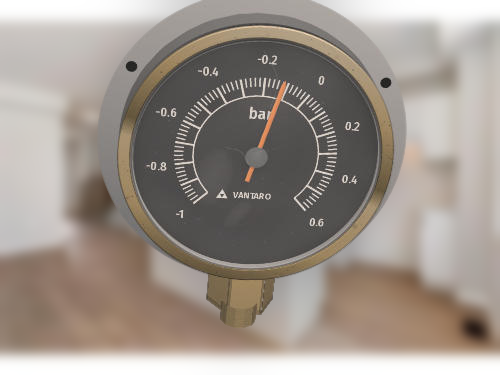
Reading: **-0.12** bar
